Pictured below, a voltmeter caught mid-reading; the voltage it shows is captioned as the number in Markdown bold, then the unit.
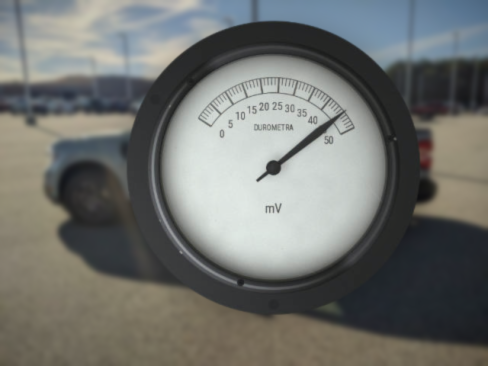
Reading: **45** mV
